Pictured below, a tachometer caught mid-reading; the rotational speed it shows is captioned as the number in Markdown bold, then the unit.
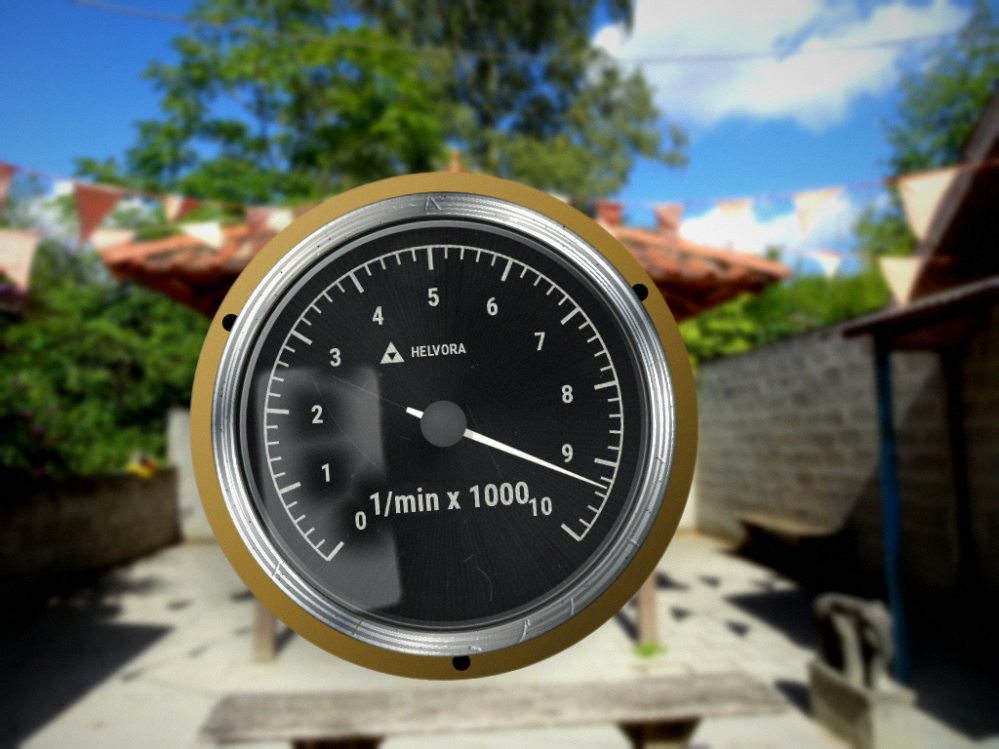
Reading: **9300** rpm
